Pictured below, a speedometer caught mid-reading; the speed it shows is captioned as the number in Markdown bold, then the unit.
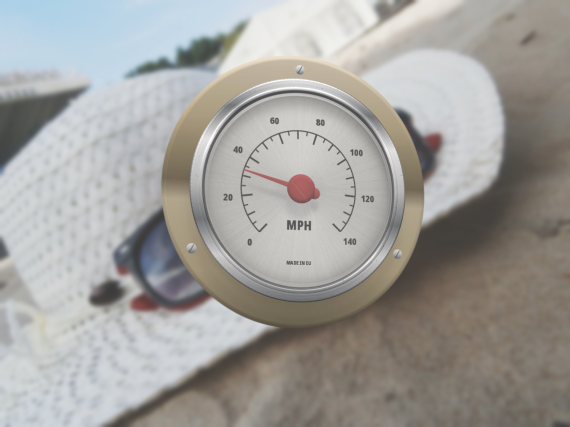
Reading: **32.5** mph
